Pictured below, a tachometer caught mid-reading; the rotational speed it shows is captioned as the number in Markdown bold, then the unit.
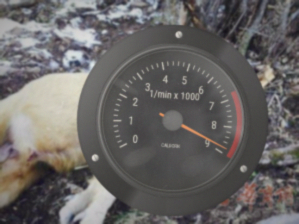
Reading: **8800** rpm
